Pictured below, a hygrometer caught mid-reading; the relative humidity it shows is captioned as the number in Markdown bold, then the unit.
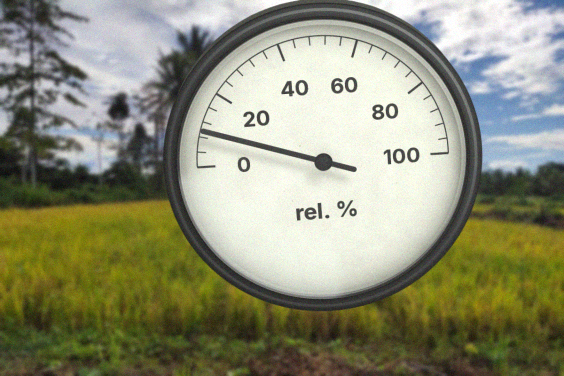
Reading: **10** %
